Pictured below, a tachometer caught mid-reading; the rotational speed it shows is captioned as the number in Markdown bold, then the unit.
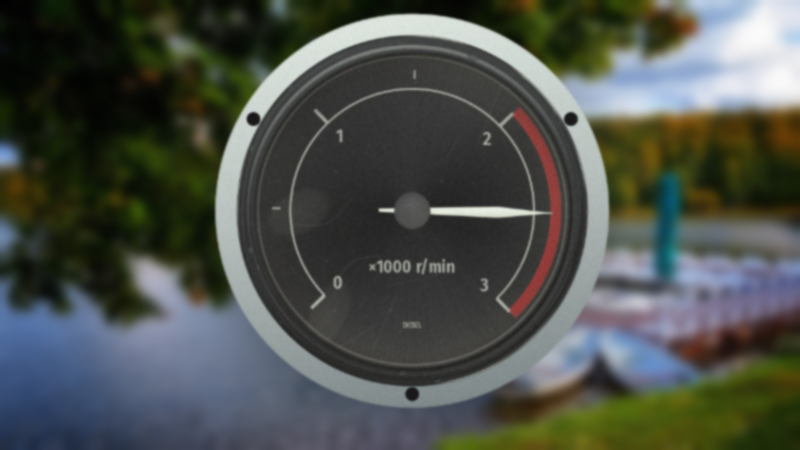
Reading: **2500** rpm
